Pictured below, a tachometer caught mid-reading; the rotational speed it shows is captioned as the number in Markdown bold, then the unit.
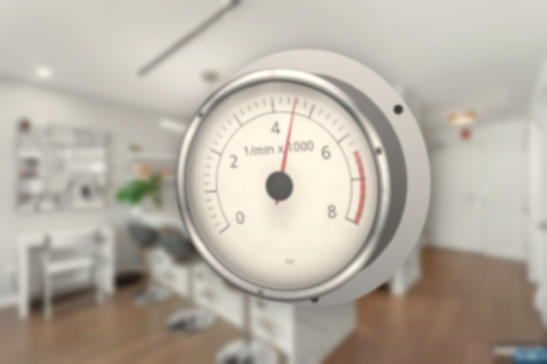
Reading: **4600** rpm
